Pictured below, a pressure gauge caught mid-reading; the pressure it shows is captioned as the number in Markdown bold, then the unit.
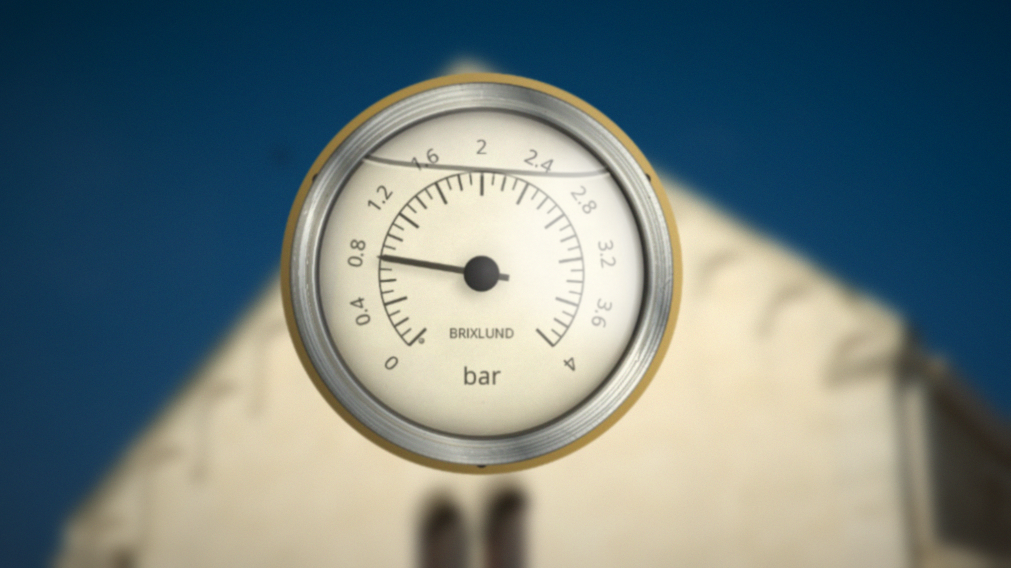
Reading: **0.8** bar
